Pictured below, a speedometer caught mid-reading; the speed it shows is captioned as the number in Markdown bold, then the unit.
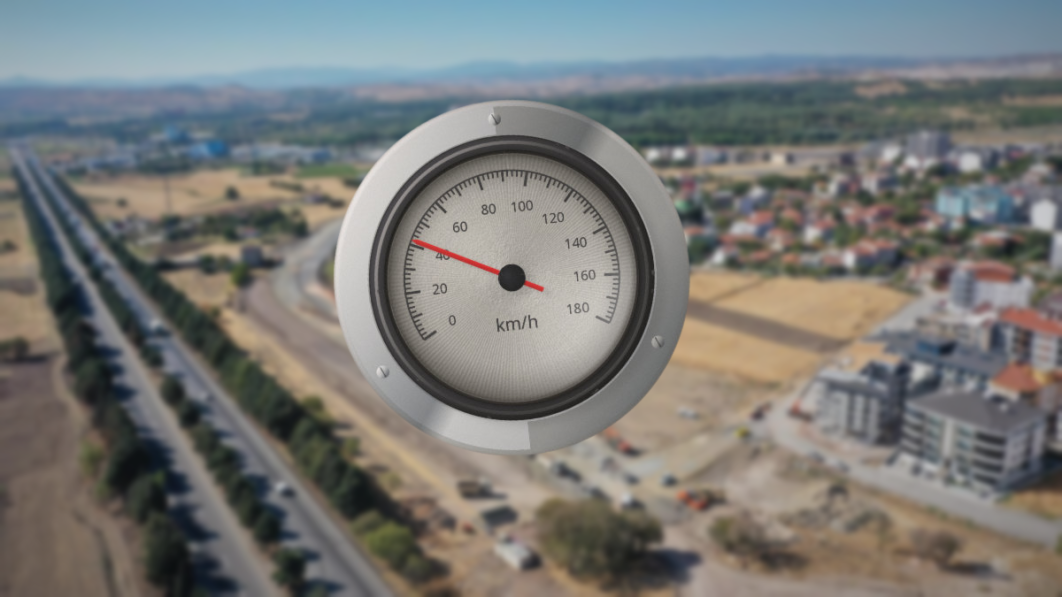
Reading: **42** km/h
